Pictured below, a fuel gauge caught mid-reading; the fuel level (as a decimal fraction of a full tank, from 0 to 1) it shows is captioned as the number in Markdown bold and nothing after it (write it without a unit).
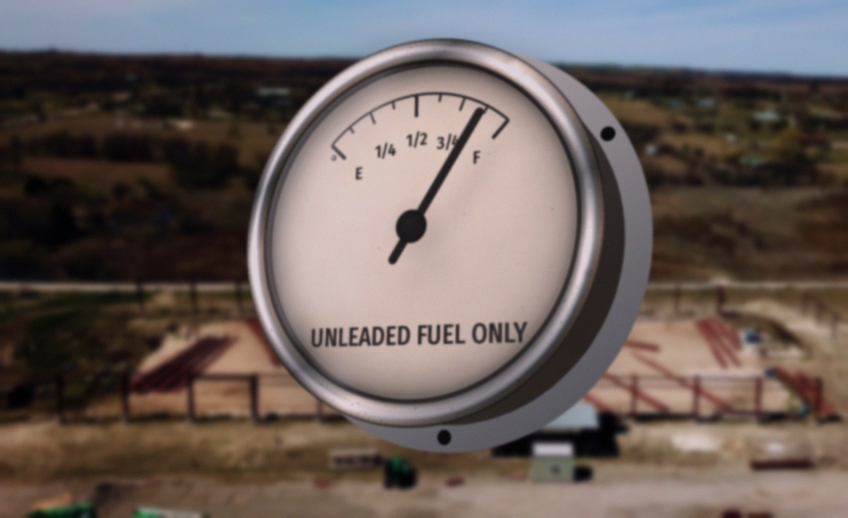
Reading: **0.875**
